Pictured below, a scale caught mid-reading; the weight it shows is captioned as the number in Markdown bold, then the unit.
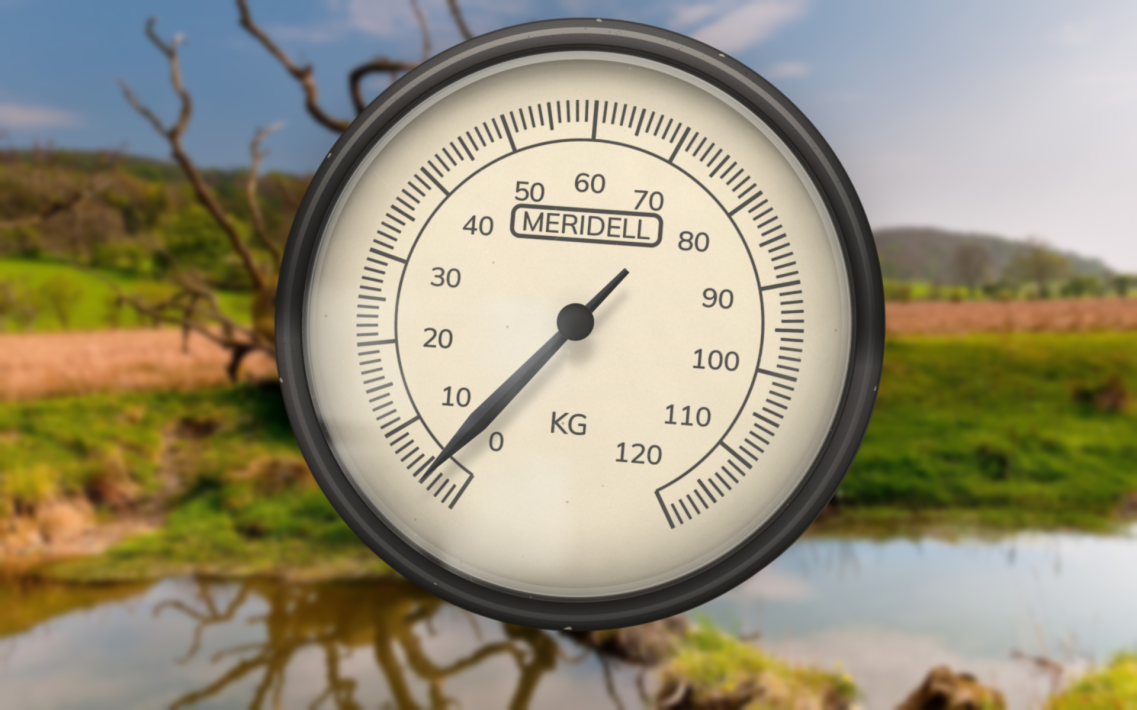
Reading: **4** kg
